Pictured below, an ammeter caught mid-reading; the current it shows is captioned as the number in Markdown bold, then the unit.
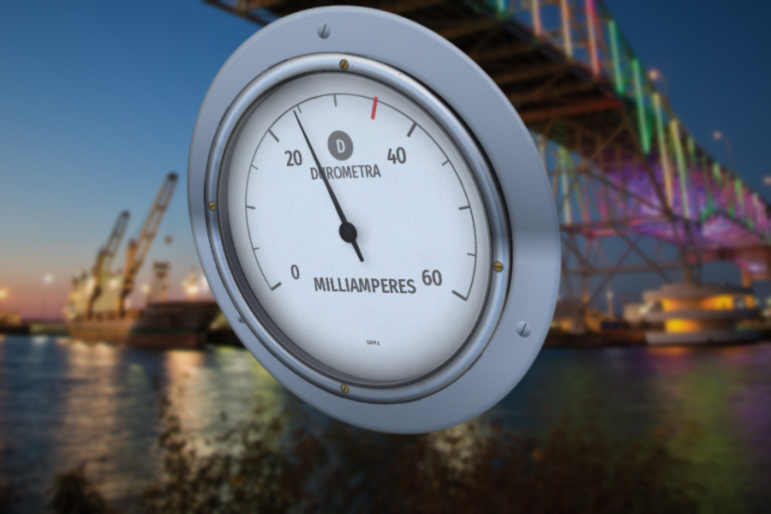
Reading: **25** mA
